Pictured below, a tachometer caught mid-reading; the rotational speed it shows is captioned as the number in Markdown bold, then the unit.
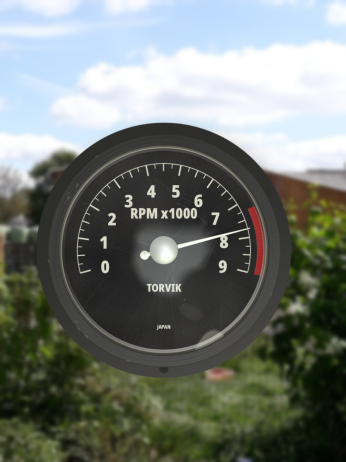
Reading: **7750** rpm
